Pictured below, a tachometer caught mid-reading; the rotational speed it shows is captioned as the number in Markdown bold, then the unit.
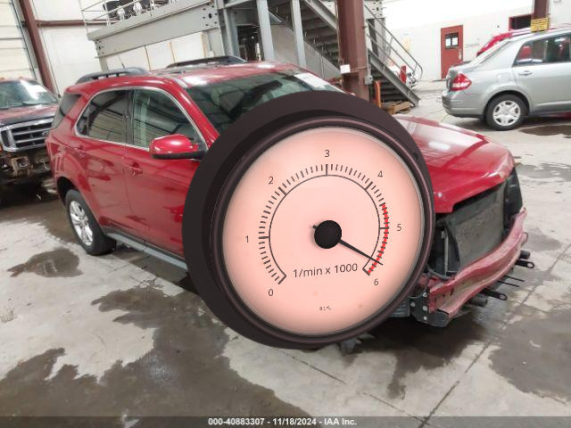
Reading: **5700** rpm
